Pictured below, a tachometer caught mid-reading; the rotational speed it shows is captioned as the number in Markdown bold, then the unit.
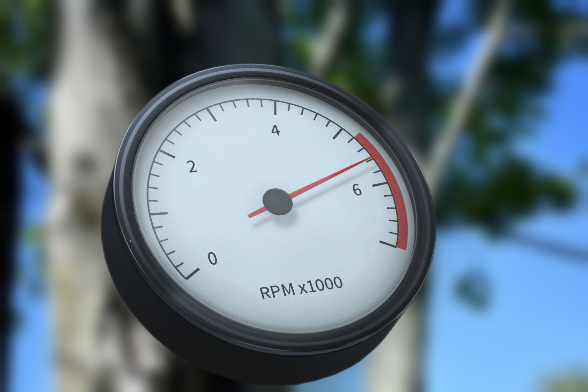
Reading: **5600** rpm
